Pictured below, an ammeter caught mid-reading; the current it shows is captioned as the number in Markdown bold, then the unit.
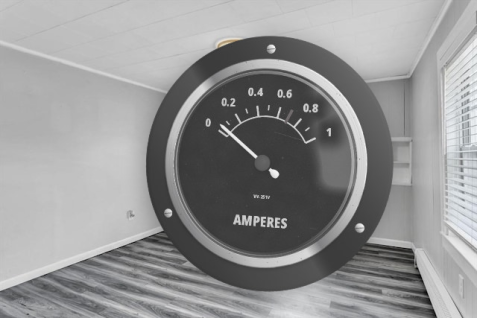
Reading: **0.05** A
